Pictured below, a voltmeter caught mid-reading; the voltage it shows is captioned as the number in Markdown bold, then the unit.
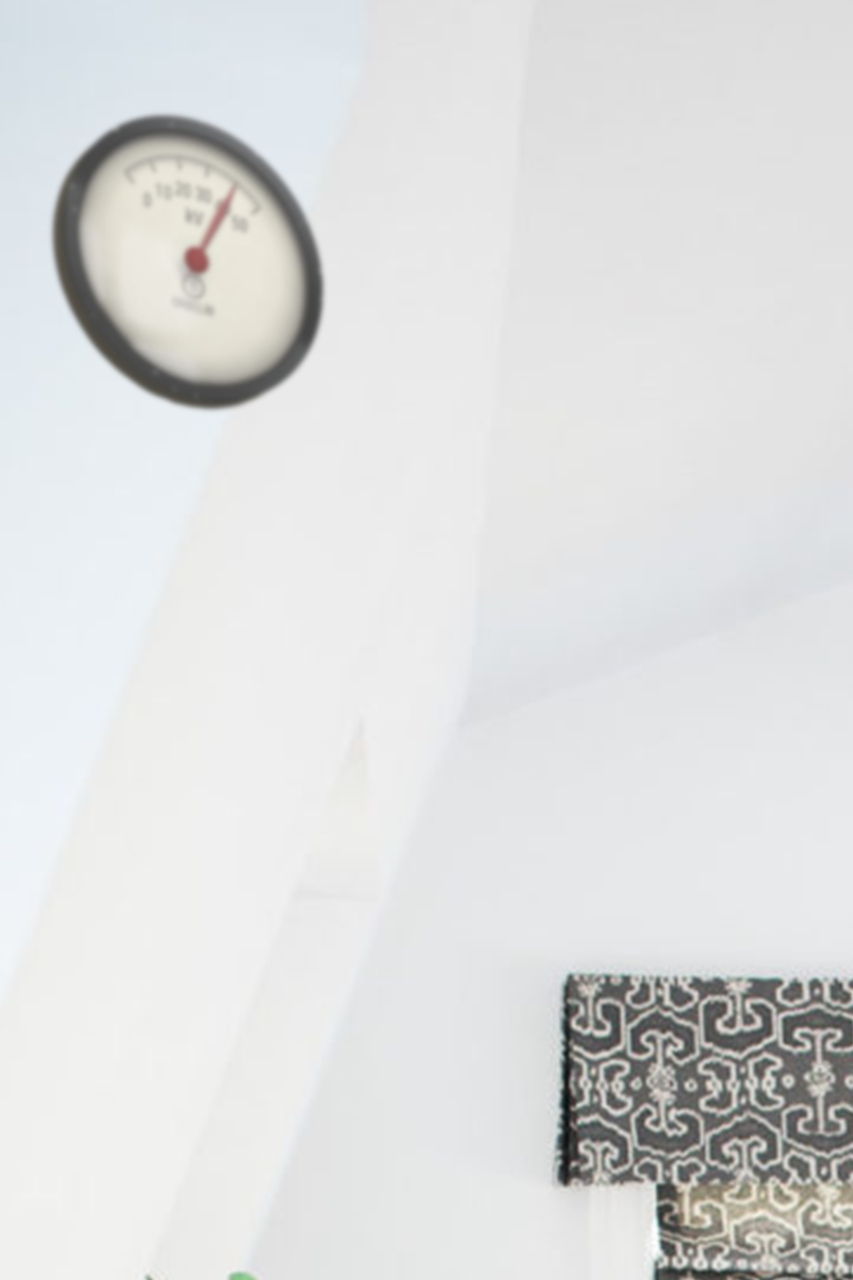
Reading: **40** kV
